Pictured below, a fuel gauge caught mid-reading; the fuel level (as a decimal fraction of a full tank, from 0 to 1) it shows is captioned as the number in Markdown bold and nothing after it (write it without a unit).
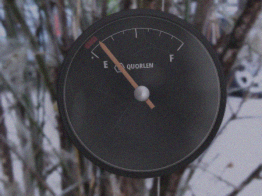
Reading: **0.125**
